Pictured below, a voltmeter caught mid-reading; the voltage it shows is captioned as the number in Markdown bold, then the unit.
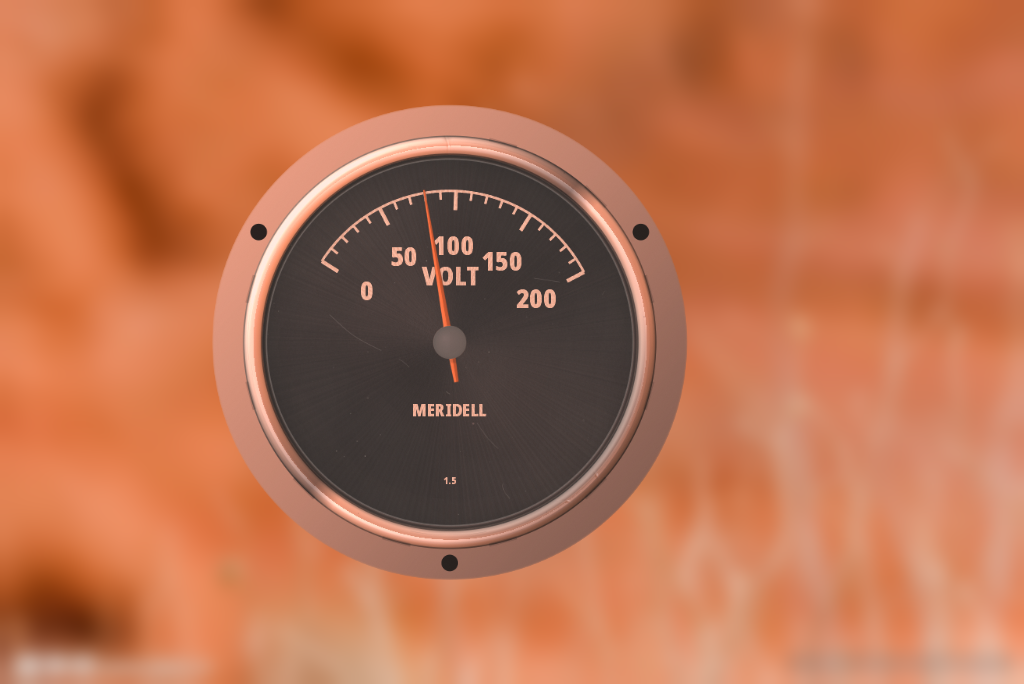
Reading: **80** V
